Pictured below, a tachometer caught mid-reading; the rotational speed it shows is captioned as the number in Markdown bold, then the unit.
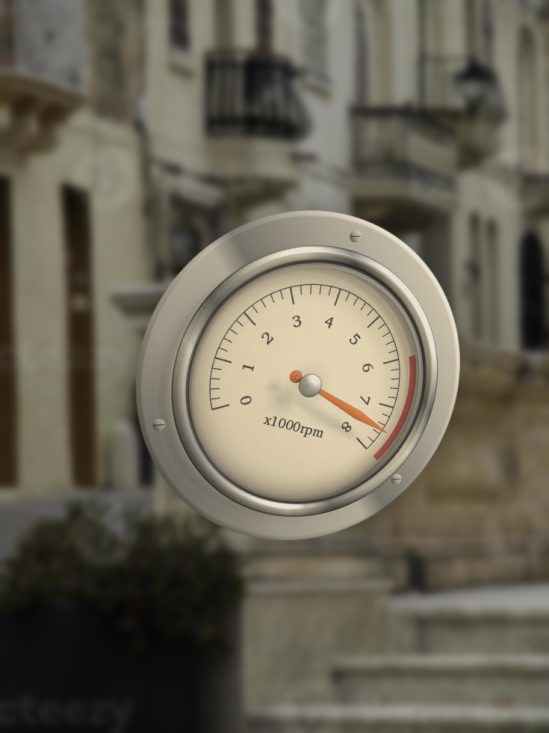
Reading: **7500** rpm
